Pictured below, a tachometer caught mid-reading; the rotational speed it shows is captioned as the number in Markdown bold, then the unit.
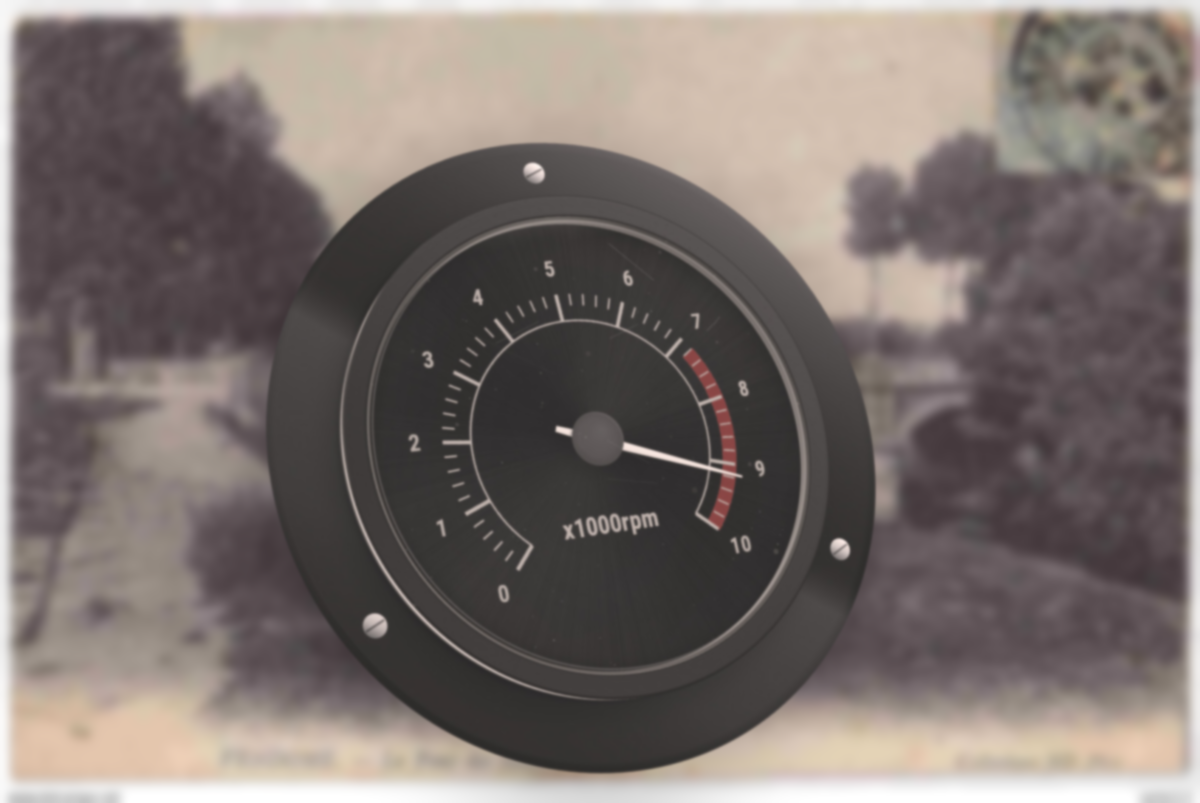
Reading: **9200** rpm
